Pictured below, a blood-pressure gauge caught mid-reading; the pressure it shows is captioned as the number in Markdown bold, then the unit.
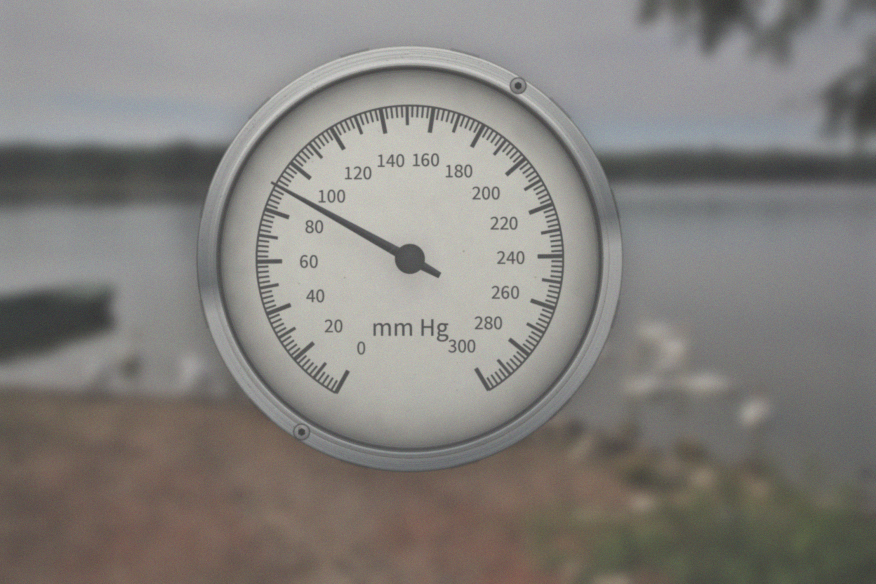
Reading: **90** mmHg
